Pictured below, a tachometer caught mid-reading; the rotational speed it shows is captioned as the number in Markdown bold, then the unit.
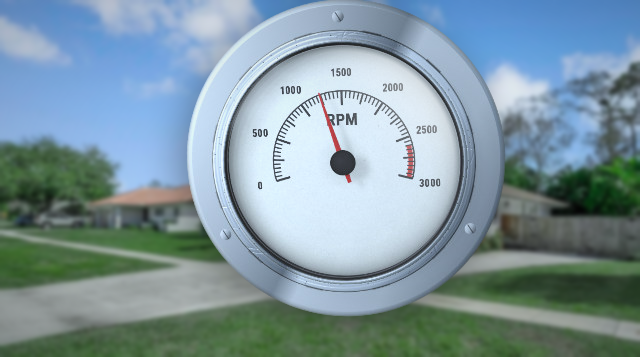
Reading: **1250** rpm
